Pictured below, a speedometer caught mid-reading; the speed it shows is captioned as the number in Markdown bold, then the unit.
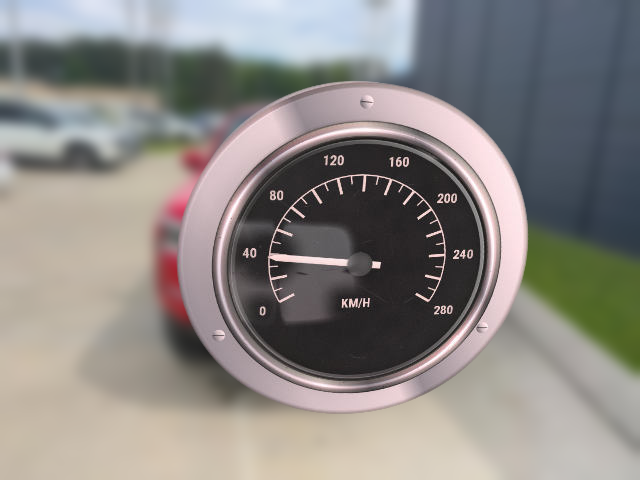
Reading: **40** km/h
